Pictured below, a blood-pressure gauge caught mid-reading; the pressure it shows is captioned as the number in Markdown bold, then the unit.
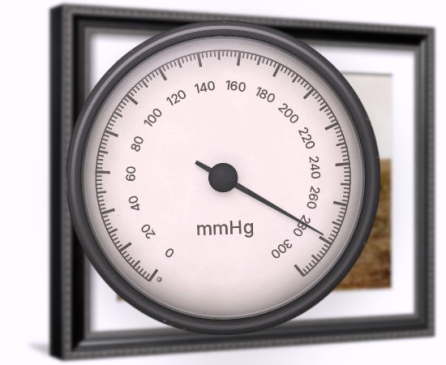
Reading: **278** mmHg
